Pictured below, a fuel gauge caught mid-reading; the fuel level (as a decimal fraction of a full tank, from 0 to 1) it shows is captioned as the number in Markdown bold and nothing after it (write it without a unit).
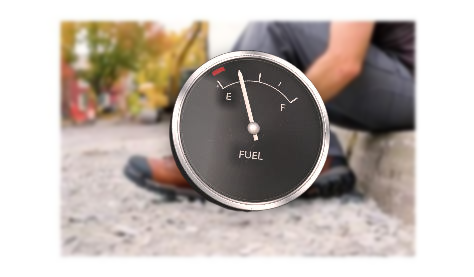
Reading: **0.25**
